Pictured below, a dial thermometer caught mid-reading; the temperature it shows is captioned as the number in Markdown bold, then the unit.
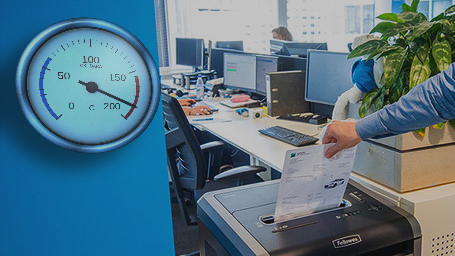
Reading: **185** °C
